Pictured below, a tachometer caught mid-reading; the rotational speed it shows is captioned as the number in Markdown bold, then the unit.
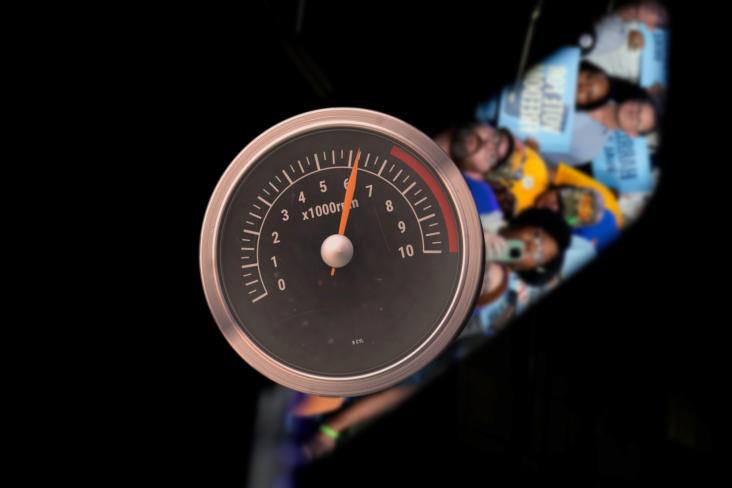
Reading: **6250** rpm
